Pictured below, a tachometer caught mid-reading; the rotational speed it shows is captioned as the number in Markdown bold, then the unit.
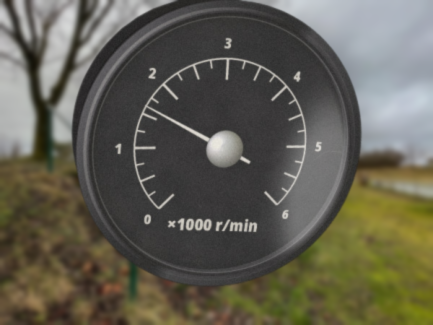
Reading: **1625** rpm
